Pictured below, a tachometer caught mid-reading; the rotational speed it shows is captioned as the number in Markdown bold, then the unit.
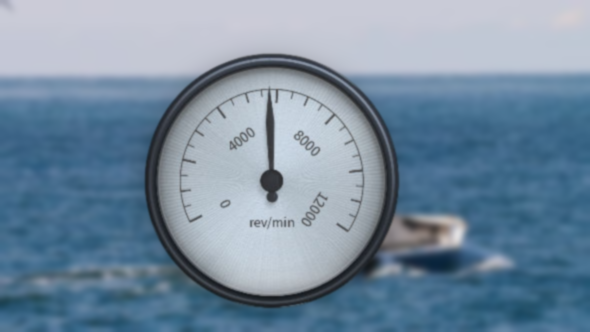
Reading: **5750** rpm
